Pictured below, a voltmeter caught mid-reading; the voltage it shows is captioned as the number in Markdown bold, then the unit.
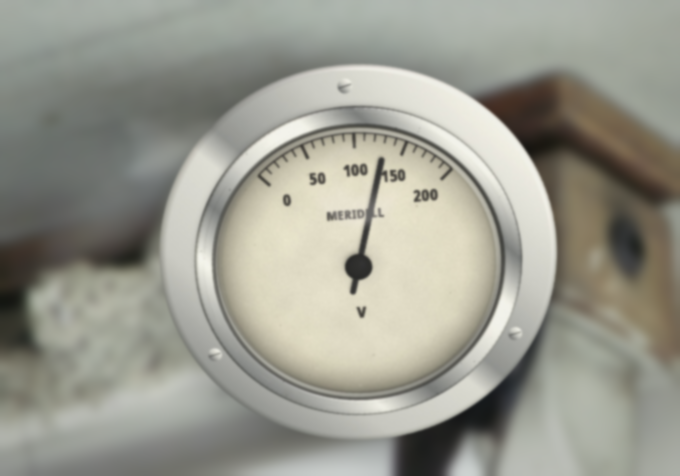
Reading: **130** V
